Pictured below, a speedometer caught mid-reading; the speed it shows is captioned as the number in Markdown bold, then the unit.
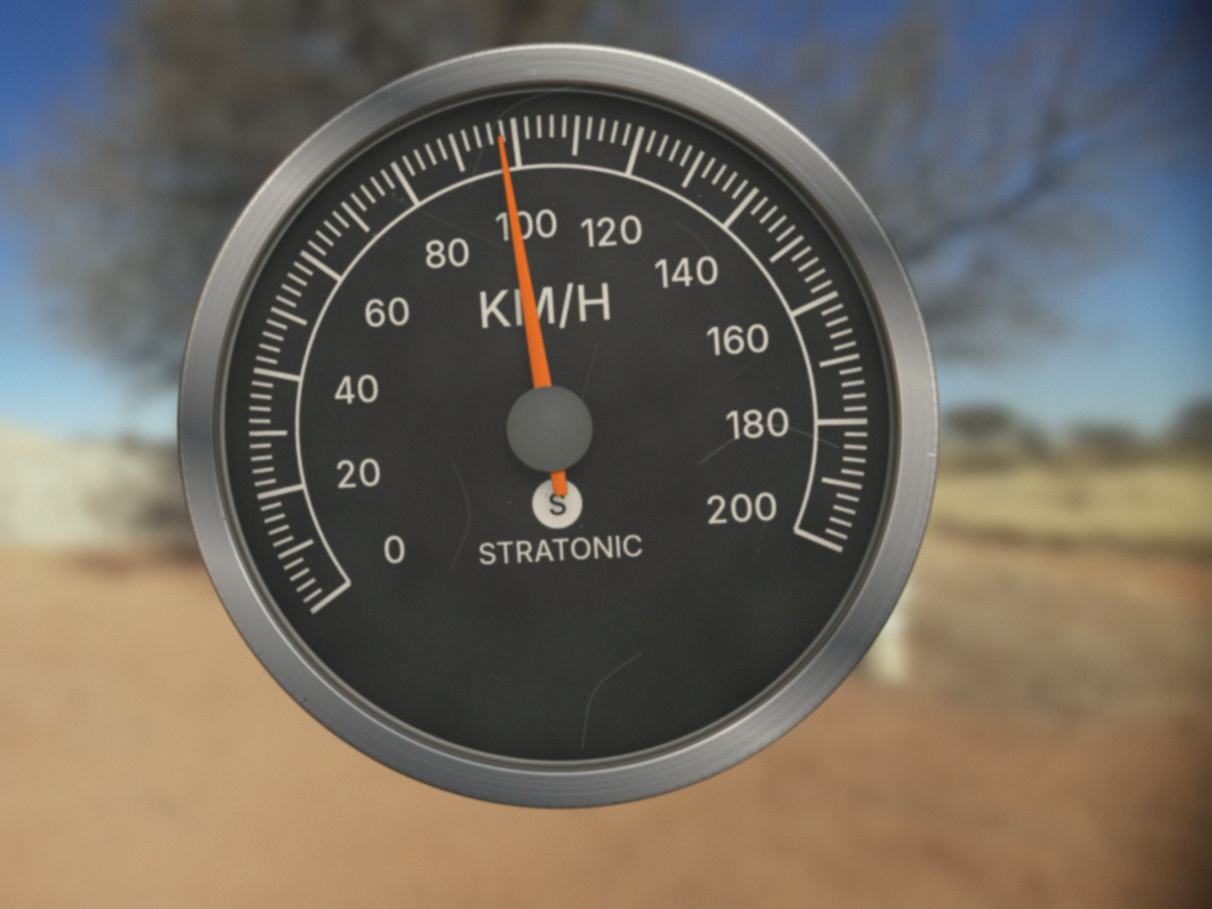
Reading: **98** km/h
